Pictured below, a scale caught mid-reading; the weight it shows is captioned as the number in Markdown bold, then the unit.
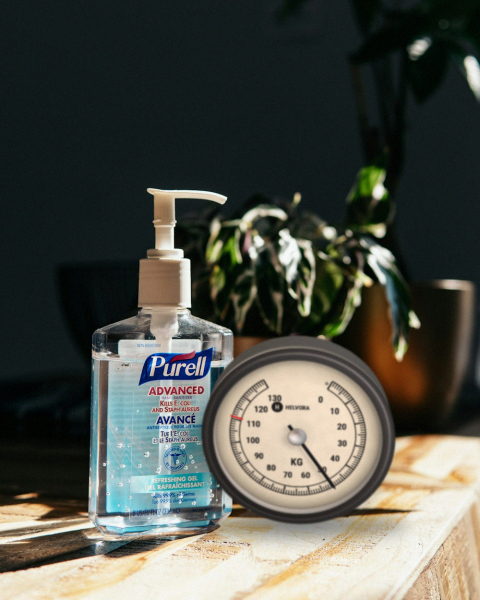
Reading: **50** kg
